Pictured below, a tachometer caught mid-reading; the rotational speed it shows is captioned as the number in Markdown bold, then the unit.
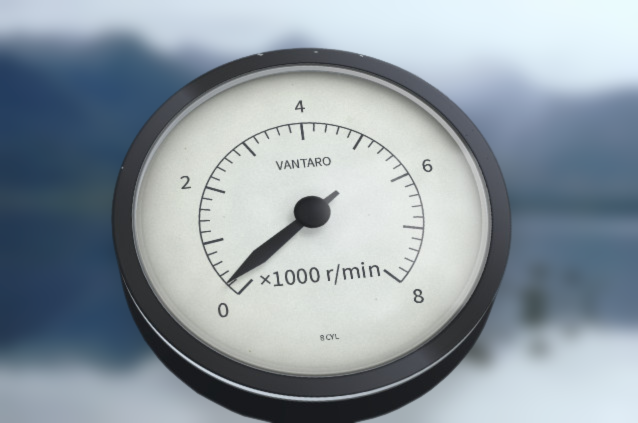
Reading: **200** rpm
